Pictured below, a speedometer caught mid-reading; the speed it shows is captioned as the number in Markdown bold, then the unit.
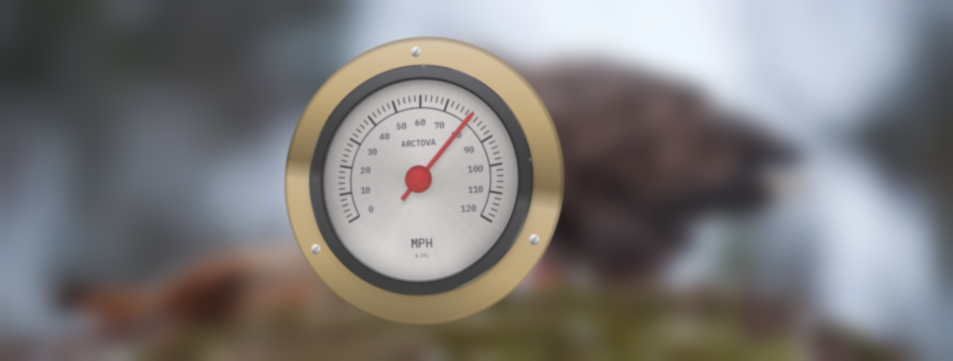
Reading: **80** mph
